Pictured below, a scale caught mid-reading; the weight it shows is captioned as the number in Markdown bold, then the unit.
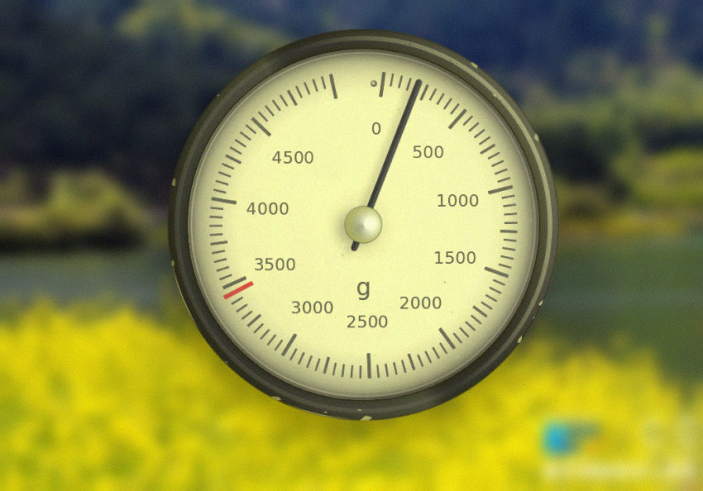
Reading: **200** g
